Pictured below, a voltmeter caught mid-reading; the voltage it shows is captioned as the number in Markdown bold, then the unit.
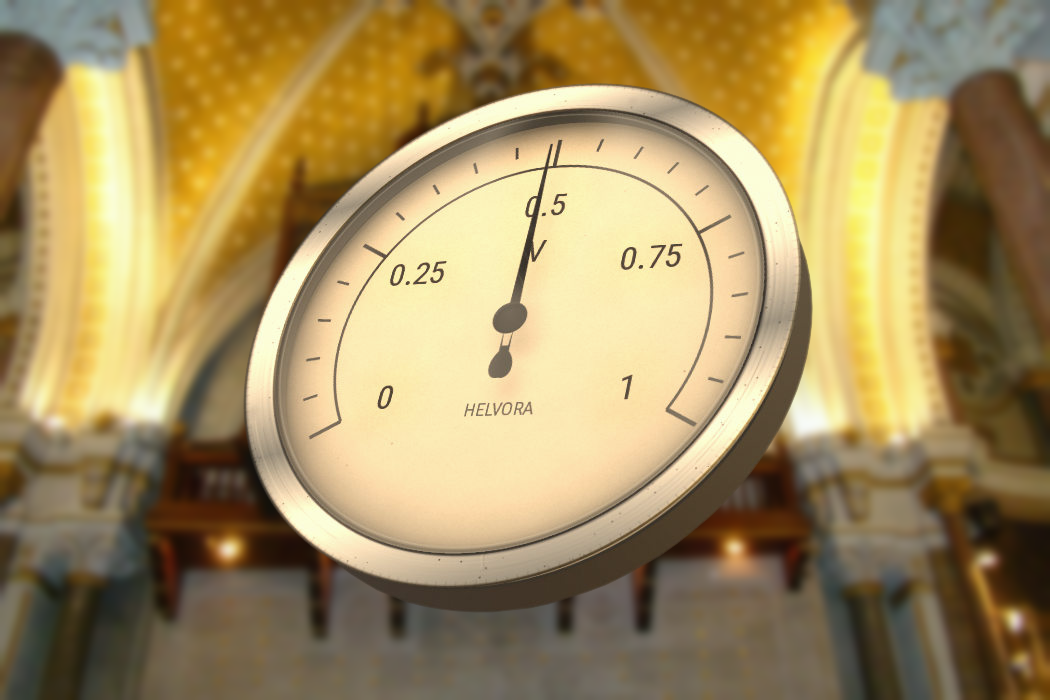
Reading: **0.5** V
